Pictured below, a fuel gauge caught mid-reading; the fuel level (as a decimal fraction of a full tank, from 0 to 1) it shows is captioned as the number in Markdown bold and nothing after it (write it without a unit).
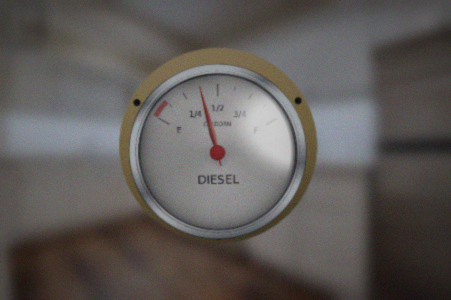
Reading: **0.375**
